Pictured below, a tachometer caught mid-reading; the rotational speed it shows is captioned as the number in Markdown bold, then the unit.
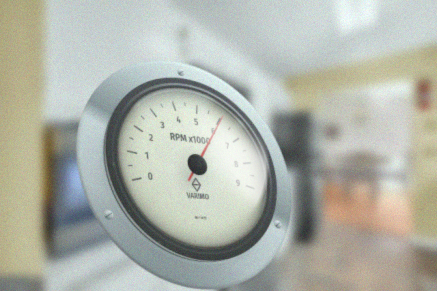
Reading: **6000** rpm
